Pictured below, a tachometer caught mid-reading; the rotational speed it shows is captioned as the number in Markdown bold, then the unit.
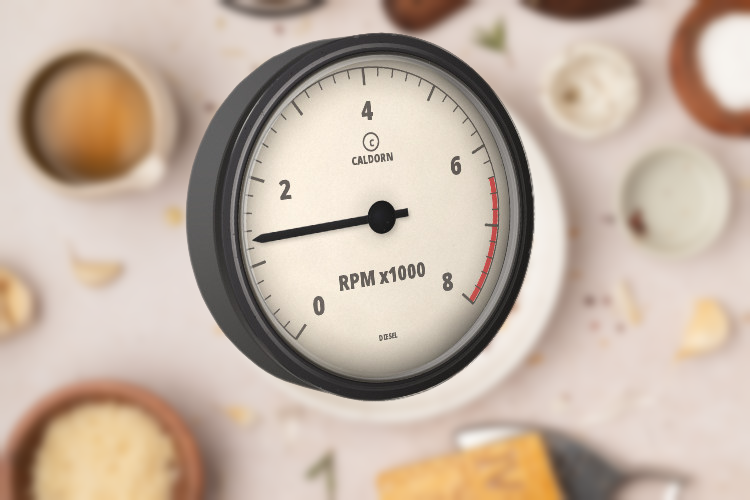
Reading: **1300** rpm
